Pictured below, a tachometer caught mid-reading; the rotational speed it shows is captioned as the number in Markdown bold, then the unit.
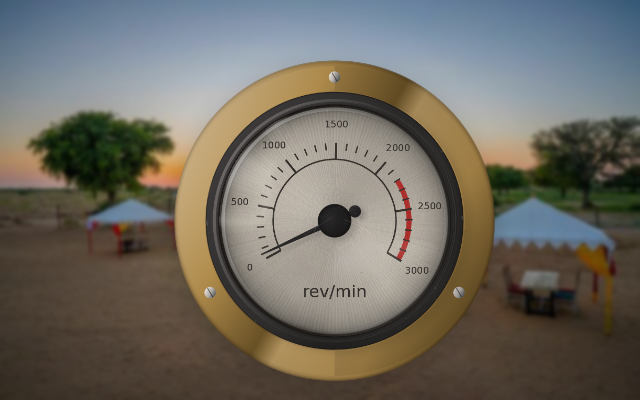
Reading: **50** rpm
